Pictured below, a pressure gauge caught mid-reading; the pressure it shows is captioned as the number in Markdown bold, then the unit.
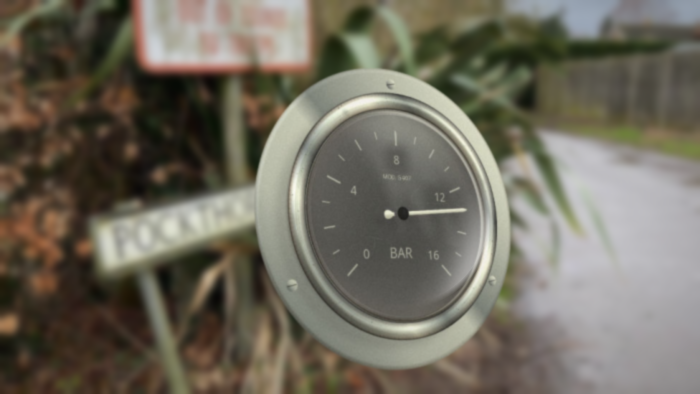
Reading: **13** bar
